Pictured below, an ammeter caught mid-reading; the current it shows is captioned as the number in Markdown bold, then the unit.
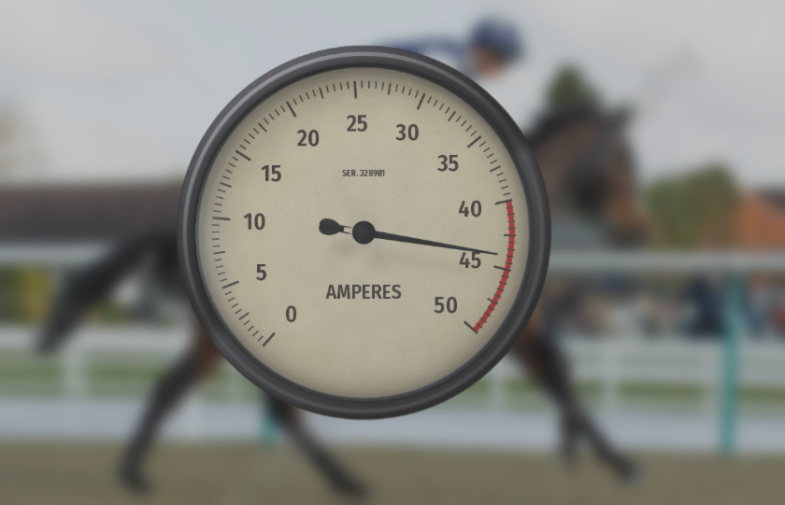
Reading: **44** A
